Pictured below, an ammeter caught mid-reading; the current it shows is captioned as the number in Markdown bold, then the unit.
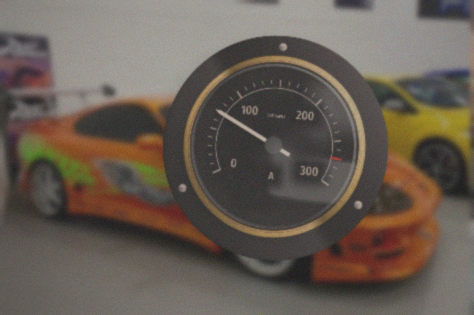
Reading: **70** A
